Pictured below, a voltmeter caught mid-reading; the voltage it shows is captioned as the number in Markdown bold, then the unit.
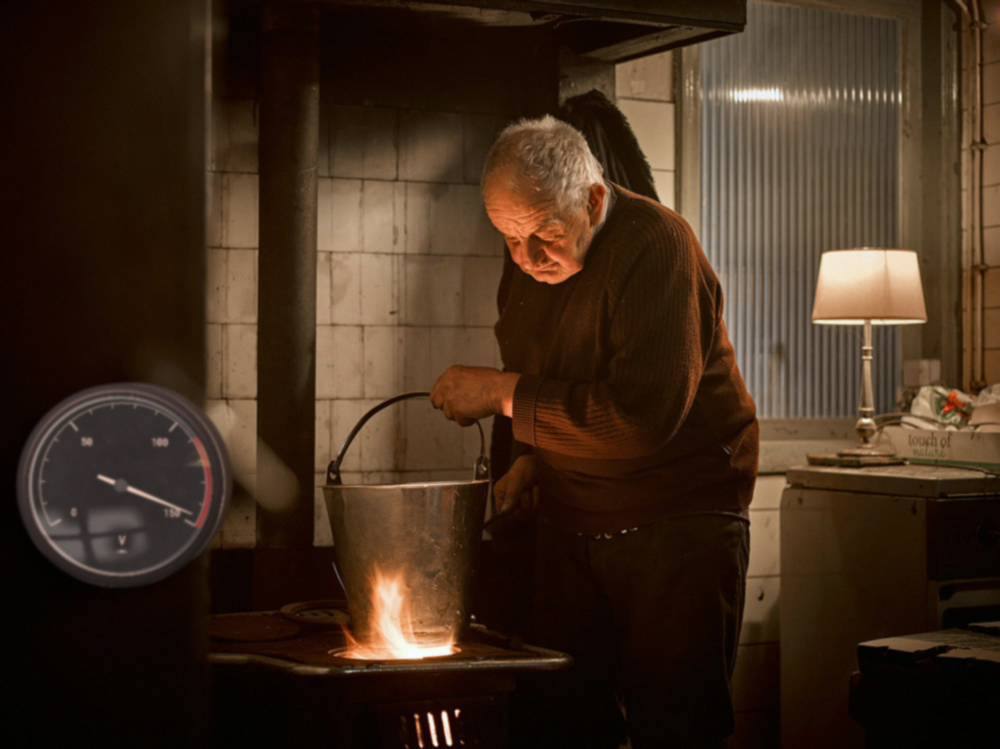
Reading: **145** V
